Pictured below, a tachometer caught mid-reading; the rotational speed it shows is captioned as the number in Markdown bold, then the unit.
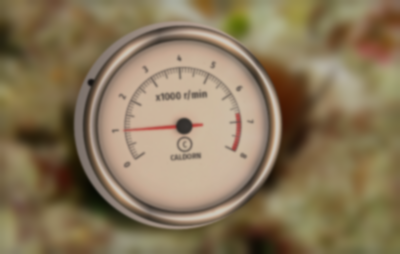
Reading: **1000** rpm
